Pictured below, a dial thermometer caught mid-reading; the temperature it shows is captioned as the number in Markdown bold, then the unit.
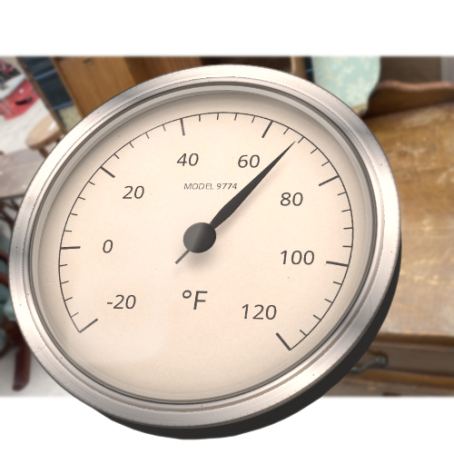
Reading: **68** °F
